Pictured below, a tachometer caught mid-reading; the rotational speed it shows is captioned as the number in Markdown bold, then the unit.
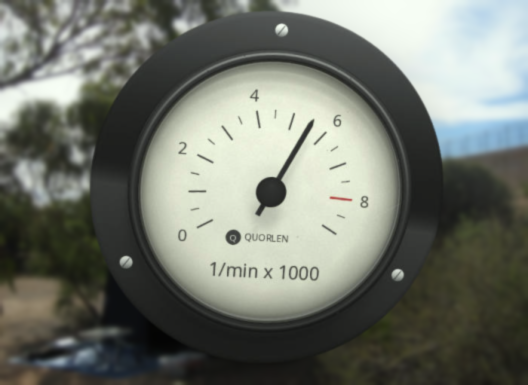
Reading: **5500** rpm
